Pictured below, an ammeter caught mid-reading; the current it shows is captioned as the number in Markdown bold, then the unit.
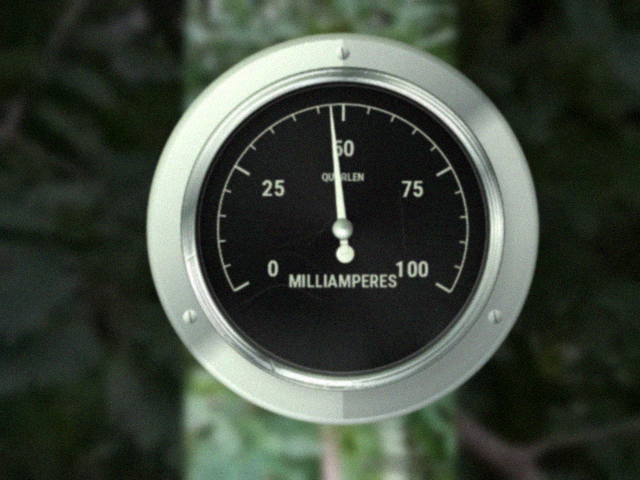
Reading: **47.5** mA
